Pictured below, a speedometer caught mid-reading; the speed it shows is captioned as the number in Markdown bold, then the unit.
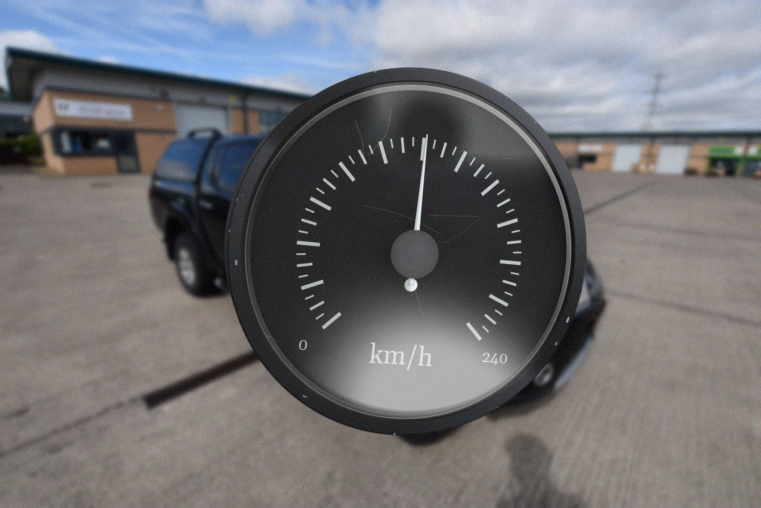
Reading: **120** km/h
